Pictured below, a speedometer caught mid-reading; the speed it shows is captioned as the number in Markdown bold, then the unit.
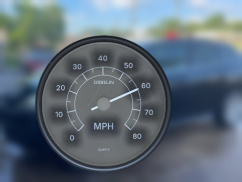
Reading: **60** mph
